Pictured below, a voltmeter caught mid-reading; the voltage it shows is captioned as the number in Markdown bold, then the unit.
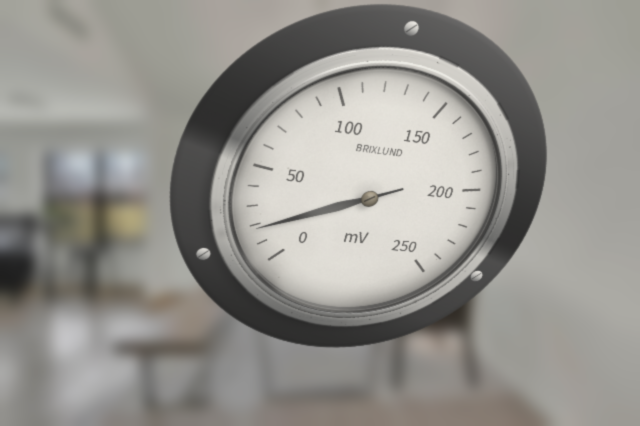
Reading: **20** mV
